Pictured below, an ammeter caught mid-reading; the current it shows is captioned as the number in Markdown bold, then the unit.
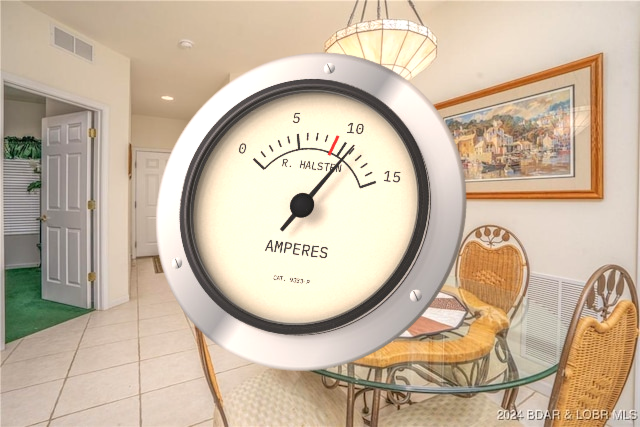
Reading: **11** A
